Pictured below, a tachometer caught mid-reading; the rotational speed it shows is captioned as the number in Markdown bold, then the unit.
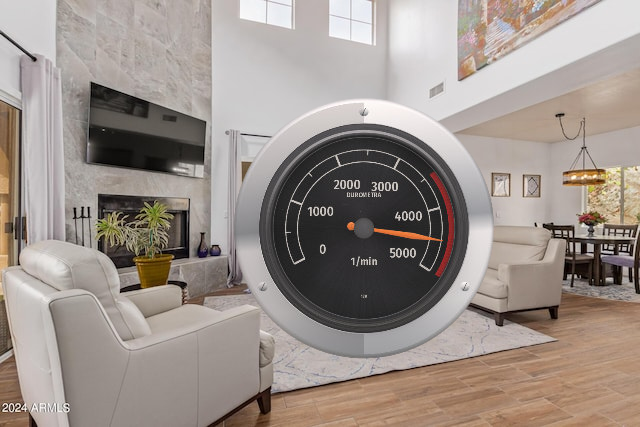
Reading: **4500** rpm
